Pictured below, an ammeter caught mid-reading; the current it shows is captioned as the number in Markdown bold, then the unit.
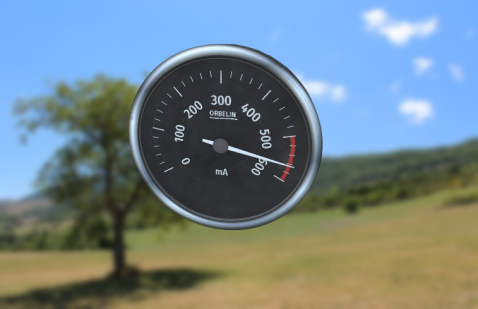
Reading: **560** mA
